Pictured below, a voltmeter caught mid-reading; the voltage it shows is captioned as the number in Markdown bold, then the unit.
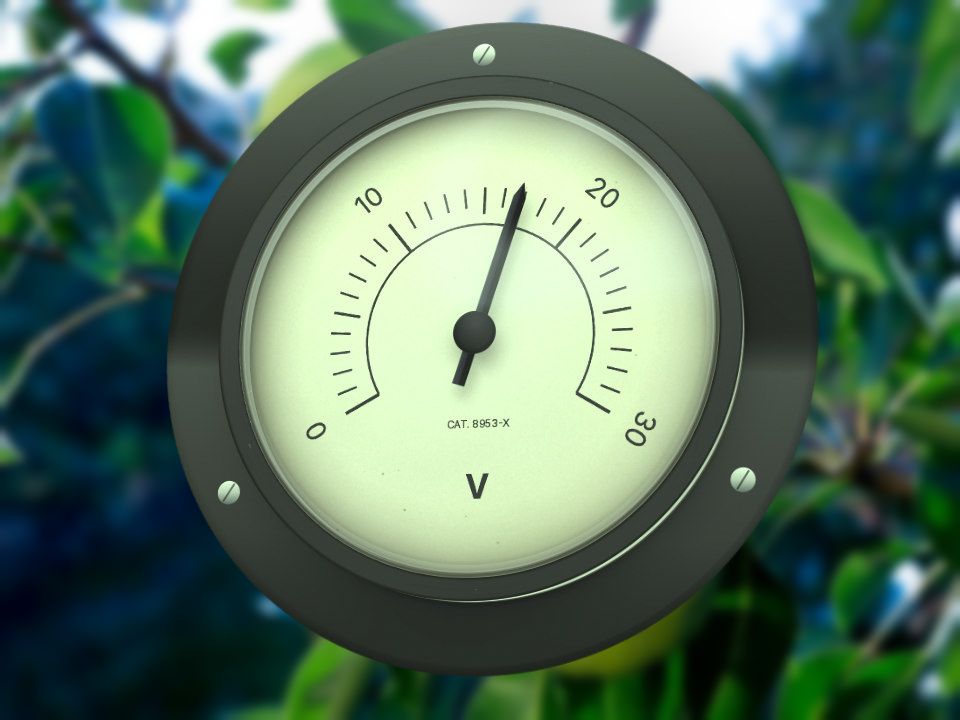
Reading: **17** V
